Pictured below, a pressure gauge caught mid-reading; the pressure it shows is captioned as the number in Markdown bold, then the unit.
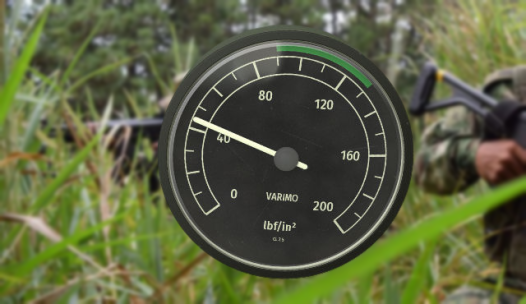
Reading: **45** psi
